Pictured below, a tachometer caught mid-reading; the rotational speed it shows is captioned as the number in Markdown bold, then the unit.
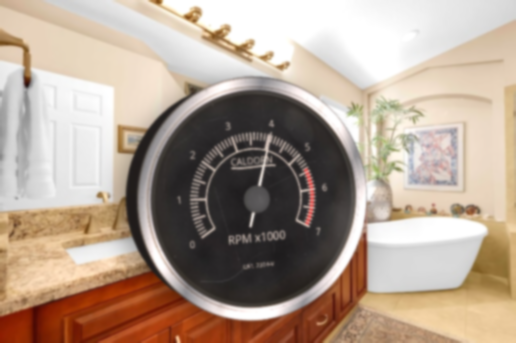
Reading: **4000** rpm
